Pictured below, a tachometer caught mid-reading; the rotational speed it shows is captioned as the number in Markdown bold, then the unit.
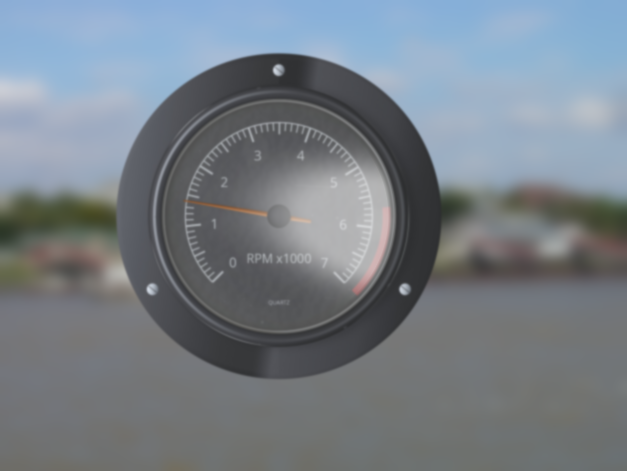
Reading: **1400** rpm
